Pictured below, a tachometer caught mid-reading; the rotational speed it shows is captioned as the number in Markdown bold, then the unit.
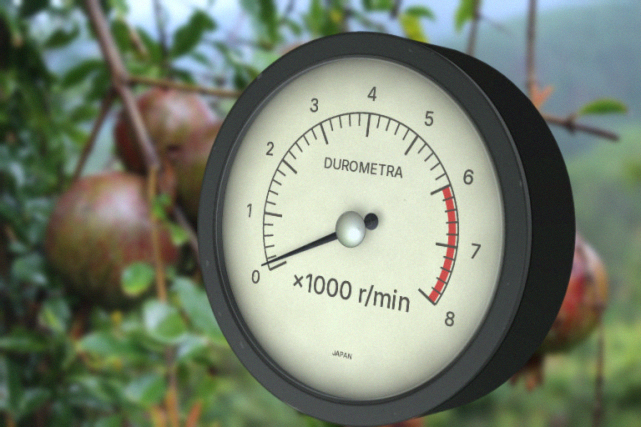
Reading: **100** rpm
